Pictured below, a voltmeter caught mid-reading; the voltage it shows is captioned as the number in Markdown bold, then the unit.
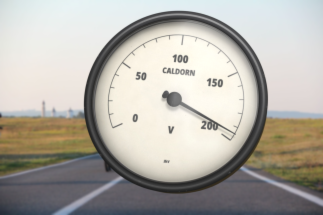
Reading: **195** V
